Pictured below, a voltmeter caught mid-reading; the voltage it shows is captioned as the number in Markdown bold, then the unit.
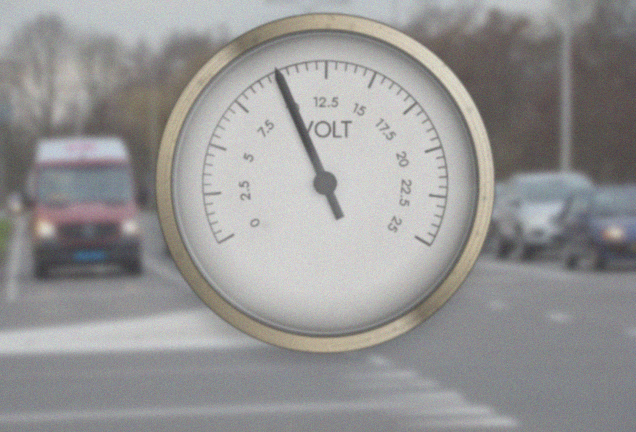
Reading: **10** V
